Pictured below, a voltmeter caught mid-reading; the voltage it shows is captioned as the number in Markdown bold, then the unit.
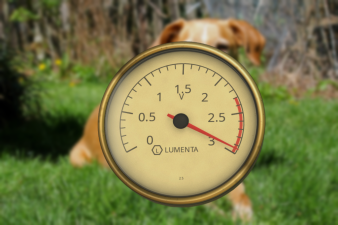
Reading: **2.95** V
